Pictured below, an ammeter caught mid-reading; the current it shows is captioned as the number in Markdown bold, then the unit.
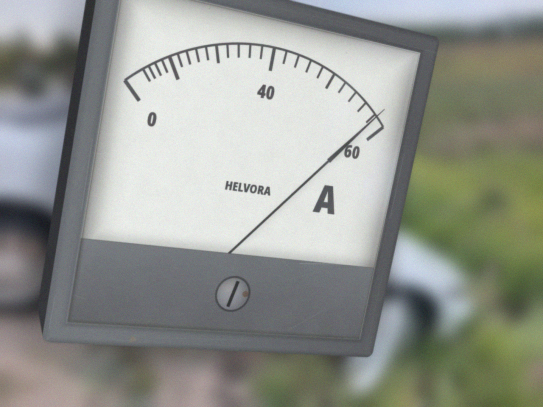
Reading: **58** A
